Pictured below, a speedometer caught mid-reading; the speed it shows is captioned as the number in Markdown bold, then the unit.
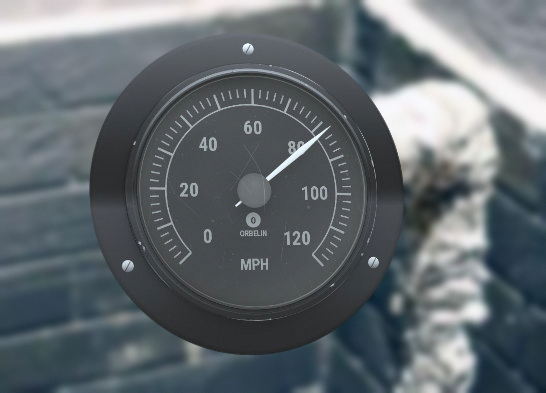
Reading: **82** mph
